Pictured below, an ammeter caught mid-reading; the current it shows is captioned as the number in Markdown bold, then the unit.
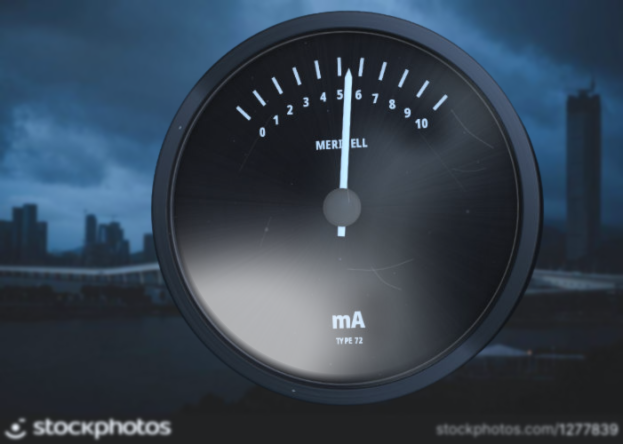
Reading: **5.5** mA
